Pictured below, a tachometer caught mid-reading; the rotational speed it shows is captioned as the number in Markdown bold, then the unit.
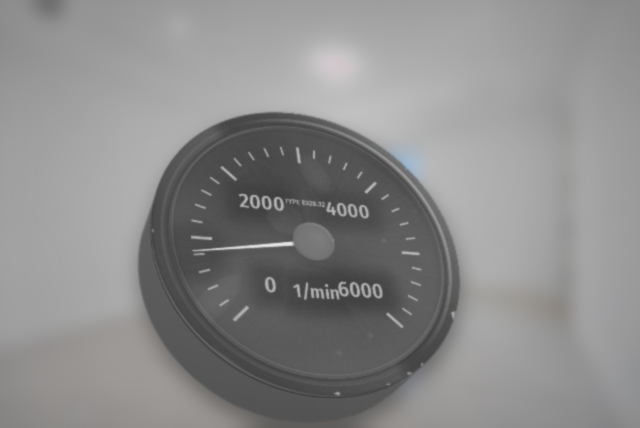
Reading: **800** rpm
